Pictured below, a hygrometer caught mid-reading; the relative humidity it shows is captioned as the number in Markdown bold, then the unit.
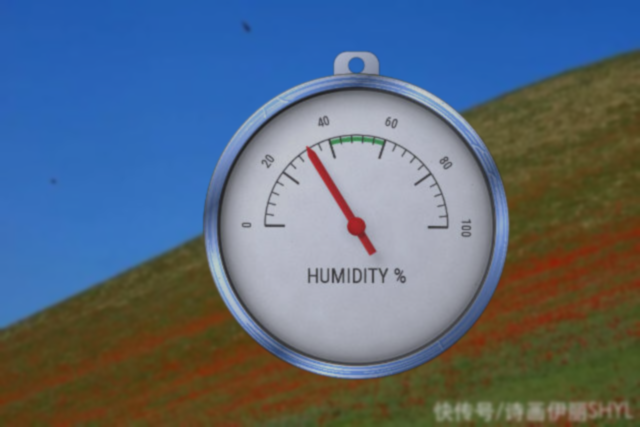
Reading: **32** %
